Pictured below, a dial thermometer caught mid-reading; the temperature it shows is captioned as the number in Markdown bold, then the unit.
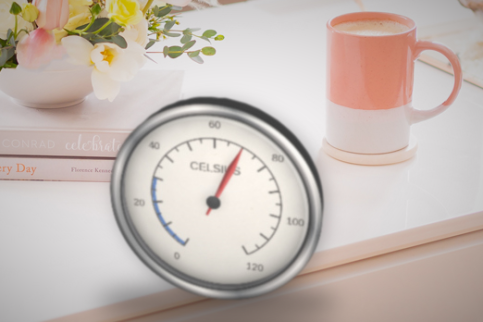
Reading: **70** °C
